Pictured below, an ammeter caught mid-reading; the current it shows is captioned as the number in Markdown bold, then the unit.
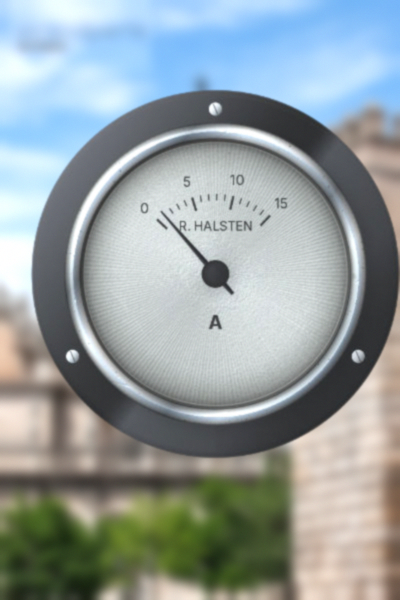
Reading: **1** A
